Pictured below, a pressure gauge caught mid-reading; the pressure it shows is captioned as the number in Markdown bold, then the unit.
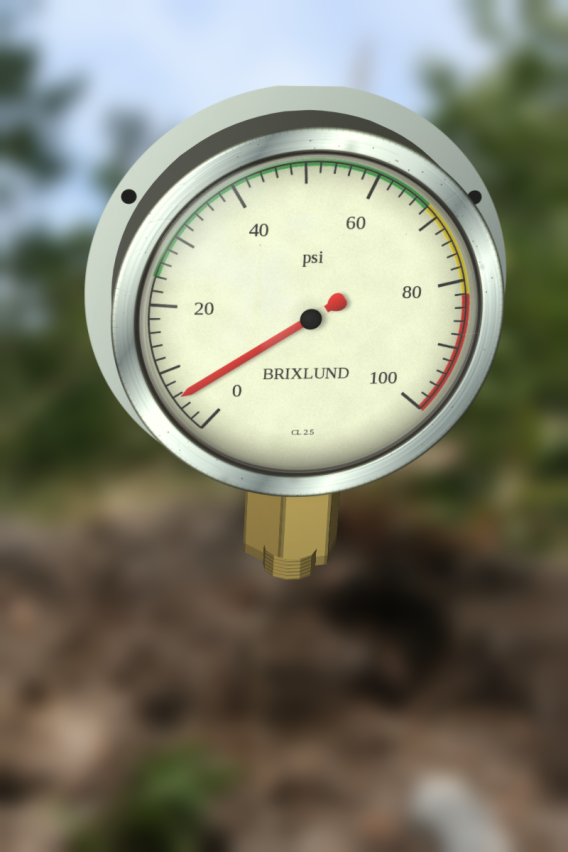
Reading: **6** psi
